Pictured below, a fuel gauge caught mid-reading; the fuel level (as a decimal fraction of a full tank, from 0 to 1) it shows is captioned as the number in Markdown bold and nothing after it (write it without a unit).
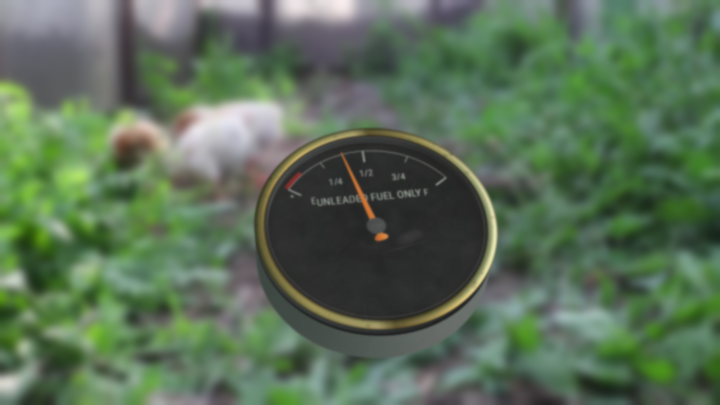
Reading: **0.375**
